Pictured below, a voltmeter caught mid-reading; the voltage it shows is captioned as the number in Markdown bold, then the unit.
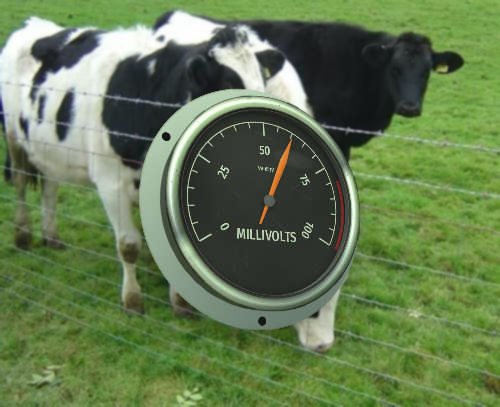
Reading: **60** mV
